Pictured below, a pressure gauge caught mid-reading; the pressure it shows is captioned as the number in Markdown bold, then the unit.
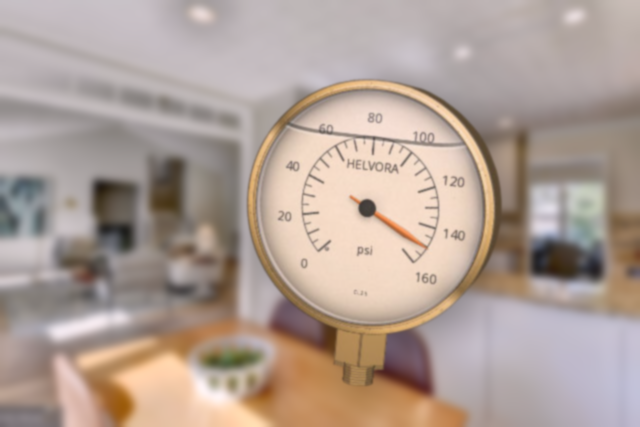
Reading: **150** psi
